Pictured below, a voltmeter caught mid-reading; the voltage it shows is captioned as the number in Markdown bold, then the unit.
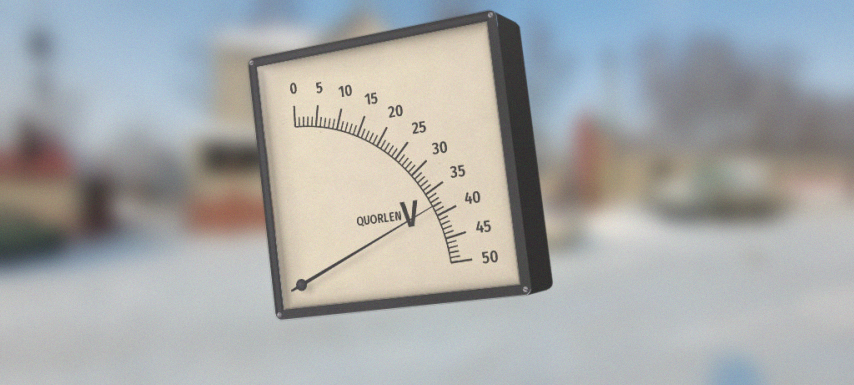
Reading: **38** V
